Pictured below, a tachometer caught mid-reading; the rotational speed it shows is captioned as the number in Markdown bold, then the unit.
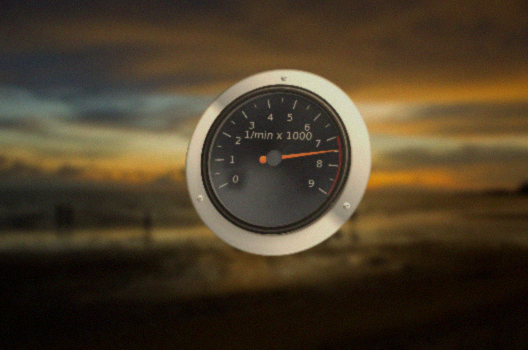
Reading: **7500** rpm
